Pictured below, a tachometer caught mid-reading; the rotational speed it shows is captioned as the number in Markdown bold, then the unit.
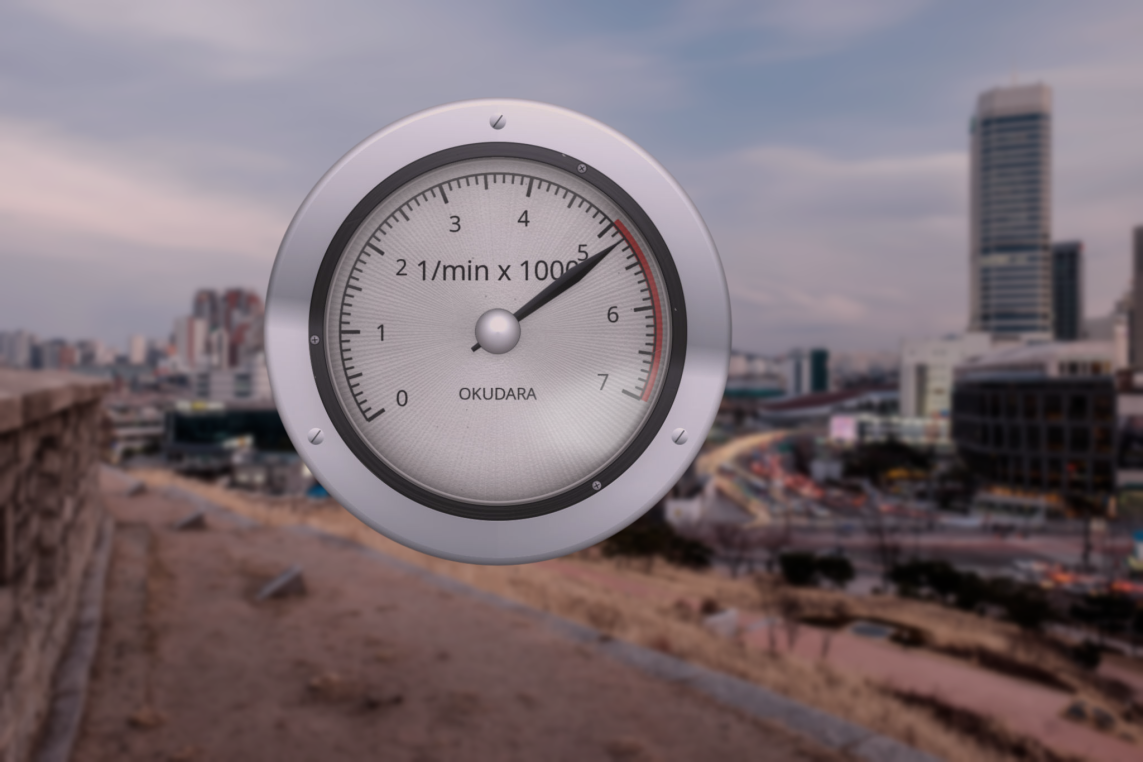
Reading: **5200** rpm
